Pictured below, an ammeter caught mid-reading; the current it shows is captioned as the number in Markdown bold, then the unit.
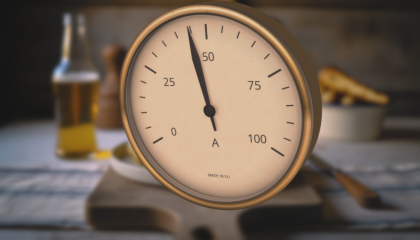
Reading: **45** A
